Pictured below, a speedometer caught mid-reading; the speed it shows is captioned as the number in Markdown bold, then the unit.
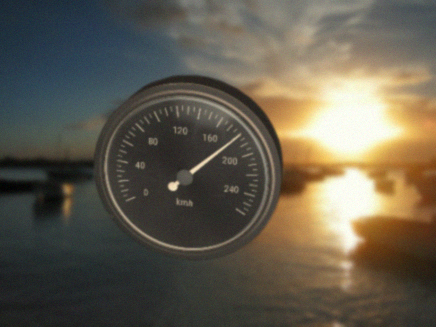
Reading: **180** km/h
